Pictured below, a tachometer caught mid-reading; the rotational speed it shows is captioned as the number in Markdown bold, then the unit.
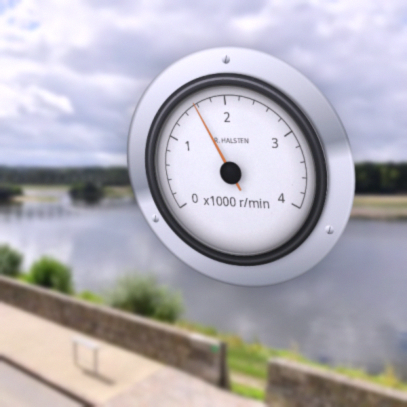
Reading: **1600** rpm
